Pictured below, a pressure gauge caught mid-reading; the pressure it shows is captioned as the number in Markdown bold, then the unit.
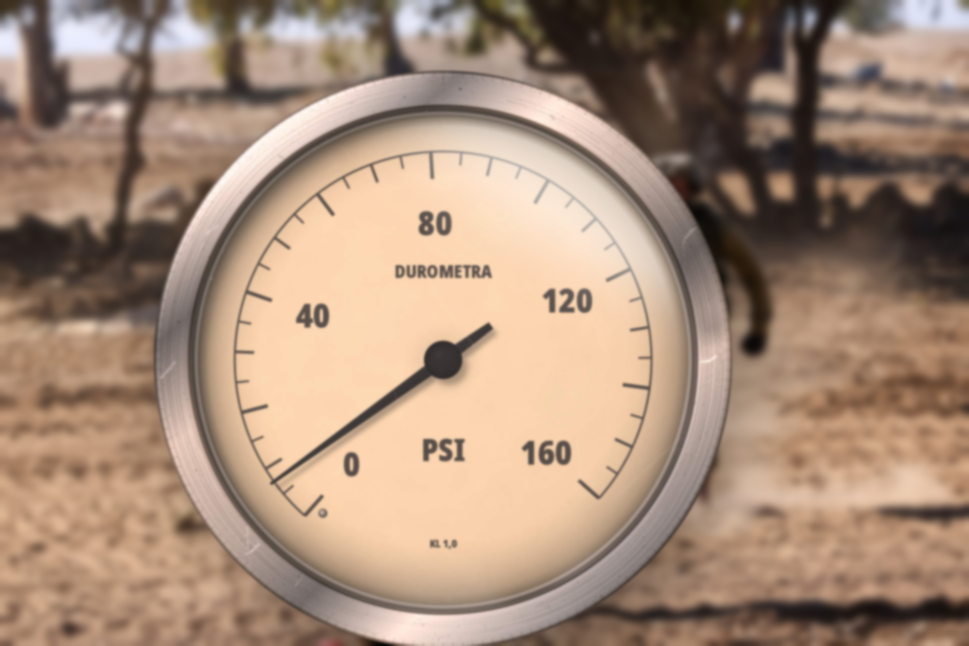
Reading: **7.5** psi
